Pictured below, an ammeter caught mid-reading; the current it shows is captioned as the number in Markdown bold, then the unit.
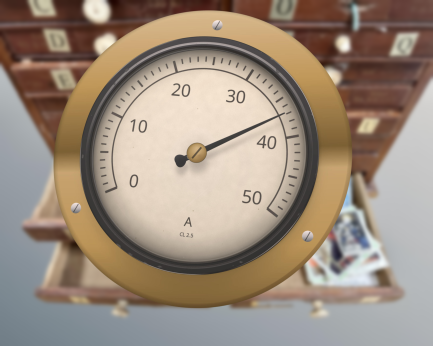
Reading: **37** A
